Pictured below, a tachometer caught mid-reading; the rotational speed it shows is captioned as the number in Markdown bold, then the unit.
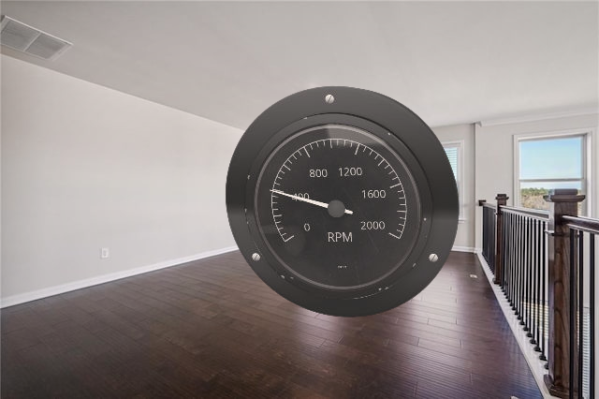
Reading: **400** rpm
